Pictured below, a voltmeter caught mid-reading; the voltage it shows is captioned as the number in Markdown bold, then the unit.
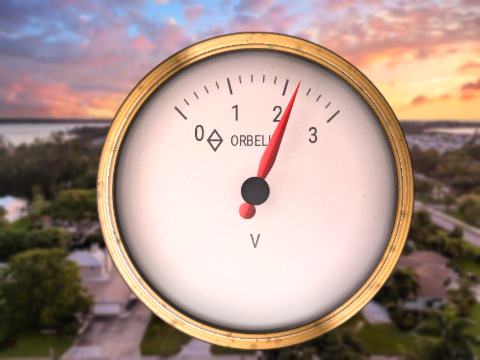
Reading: **2.2** V
